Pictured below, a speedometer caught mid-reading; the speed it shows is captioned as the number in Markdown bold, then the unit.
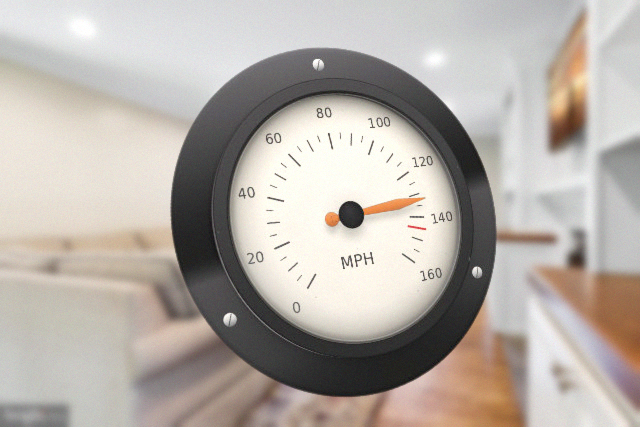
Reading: **132.5** mph
